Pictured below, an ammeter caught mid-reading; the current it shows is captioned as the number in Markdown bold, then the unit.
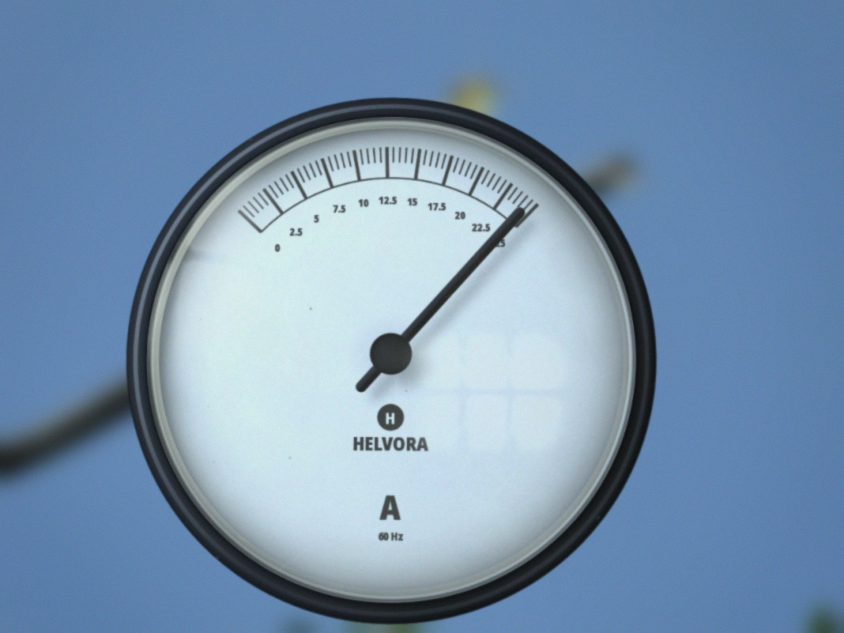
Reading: **24.5** A
